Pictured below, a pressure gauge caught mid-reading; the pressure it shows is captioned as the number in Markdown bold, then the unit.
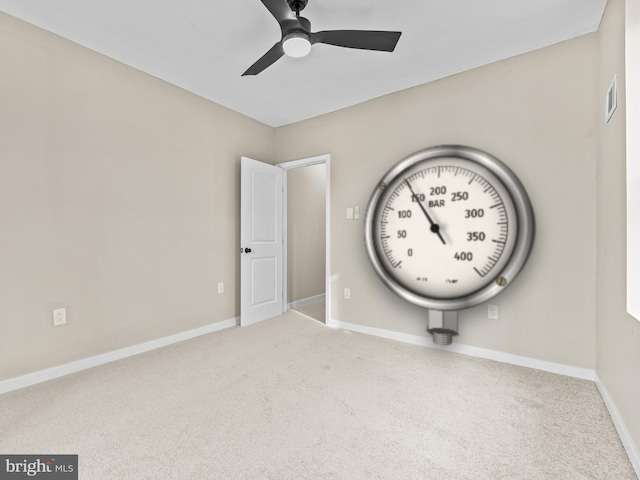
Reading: **150** bar
